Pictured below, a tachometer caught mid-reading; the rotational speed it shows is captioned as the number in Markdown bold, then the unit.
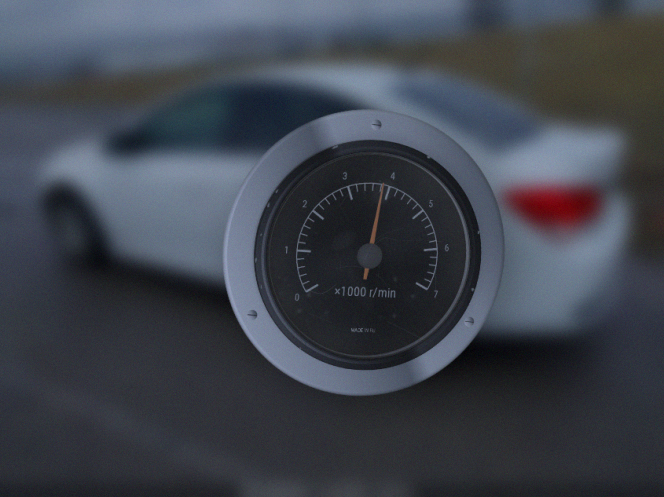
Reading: **3800** rpm
